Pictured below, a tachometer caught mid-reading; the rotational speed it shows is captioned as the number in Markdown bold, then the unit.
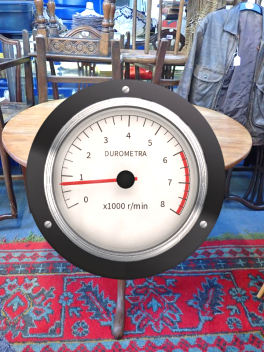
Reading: **750** rpm
